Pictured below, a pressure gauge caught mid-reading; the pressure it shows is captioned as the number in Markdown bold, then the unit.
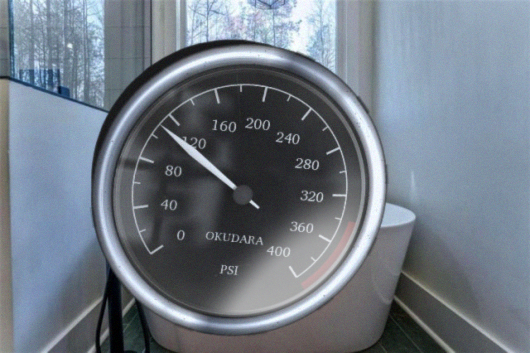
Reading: **110** psi
